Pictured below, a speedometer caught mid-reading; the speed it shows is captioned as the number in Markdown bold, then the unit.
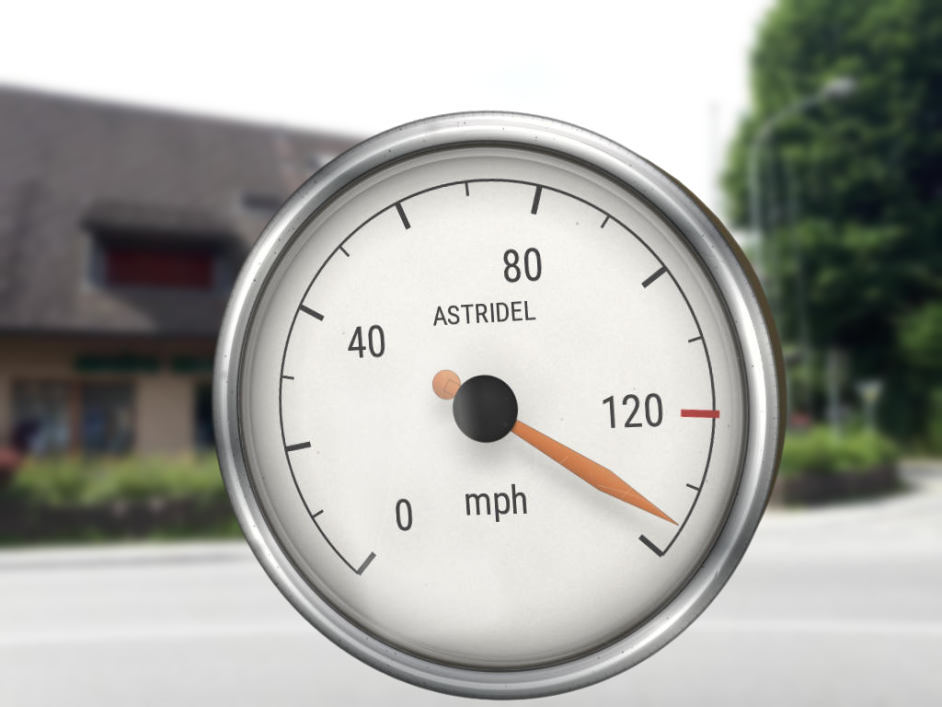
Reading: **135** mph
